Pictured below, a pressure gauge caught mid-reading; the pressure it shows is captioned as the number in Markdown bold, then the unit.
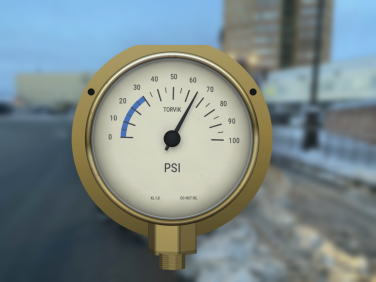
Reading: **65** psi
